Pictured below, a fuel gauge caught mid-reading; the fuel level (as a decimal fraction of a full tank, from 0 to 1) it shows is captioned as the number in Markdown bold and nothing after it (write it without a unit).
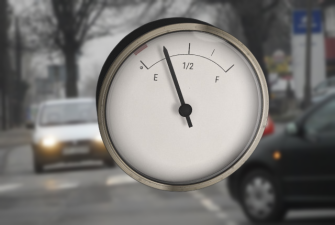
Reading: **0.25**
